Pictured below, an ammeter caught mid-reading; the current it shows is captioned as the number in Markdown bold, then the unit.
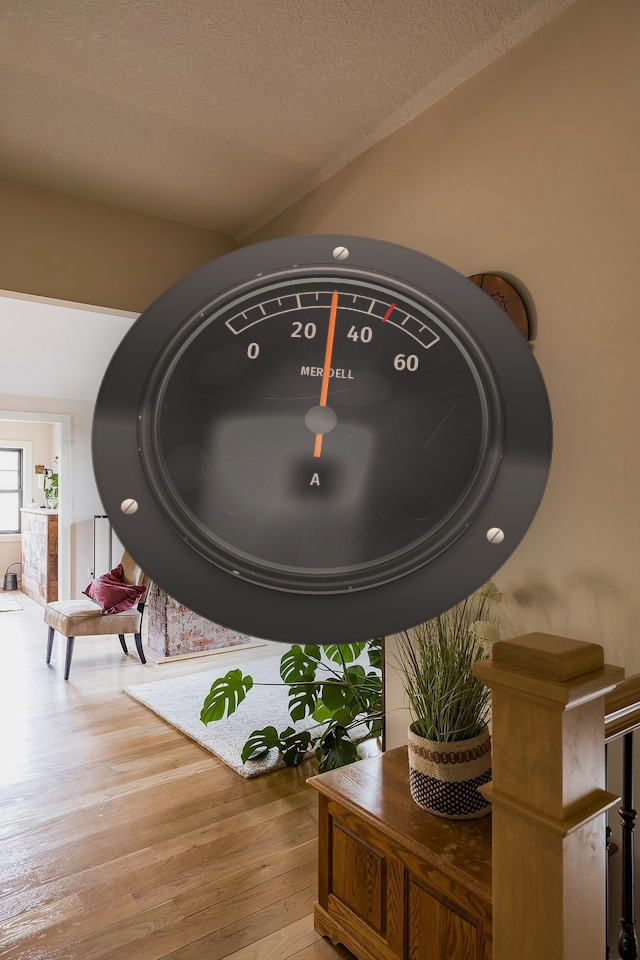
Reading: **30** A
